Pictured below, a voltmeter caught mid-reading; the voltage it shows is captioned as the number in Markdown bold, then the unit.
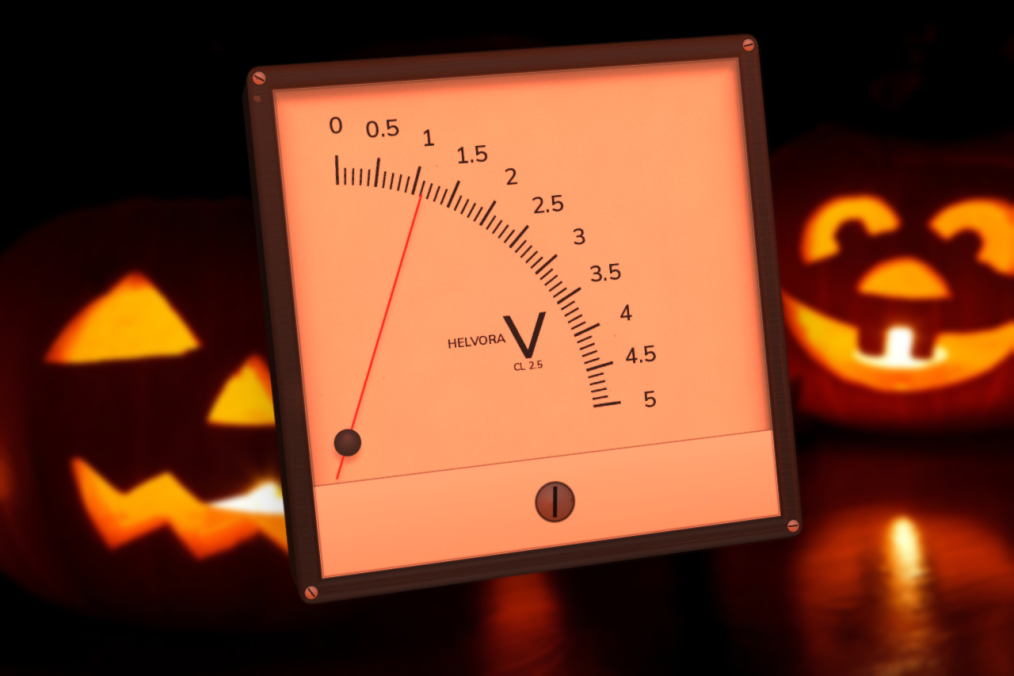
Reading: **1.1** V
